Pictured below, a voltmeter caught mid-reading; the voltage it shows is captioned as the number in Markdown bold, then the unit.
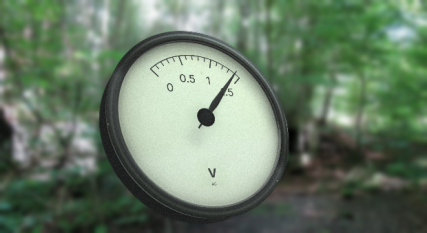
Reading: **1.4** V
